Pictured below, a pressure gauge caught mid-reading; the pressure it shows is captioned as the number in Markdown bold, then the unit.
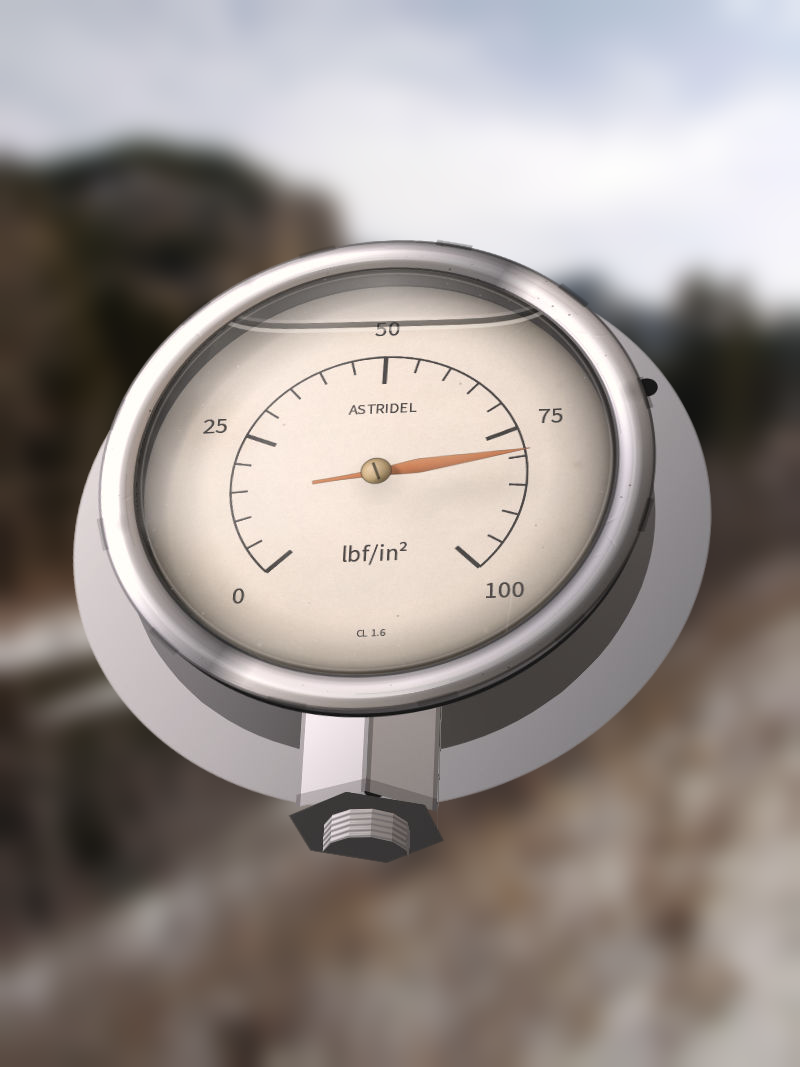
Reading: **80** psi
